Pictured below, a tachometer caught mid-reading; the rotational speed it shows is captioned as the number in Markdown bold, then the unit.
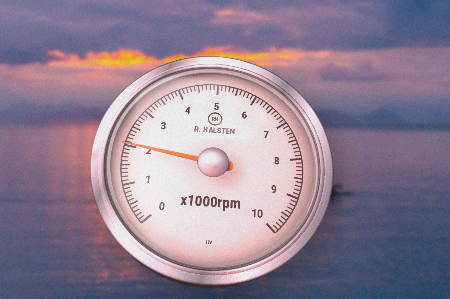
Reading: **2000** rpm
